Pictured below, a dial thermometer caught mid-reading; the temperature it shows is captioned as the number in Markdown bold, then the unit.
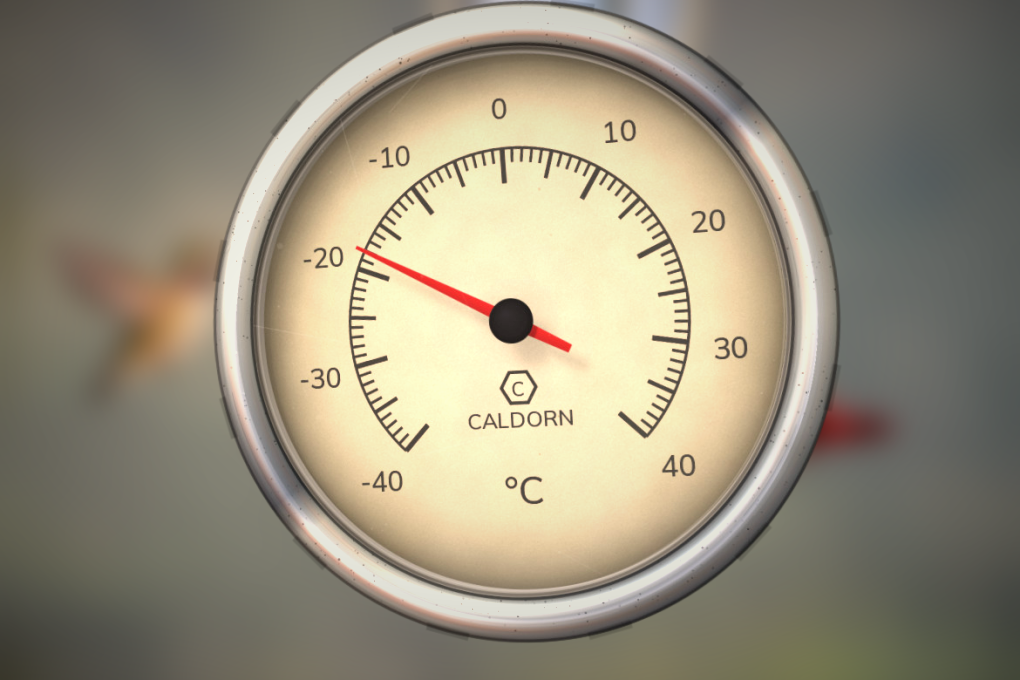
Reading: **-18** °C
